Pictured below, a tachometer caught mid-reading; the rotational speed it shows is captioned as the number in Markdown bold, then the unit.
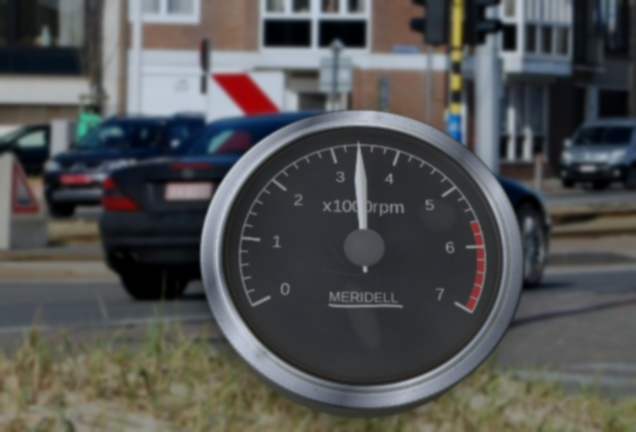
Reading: **3400** rpm
